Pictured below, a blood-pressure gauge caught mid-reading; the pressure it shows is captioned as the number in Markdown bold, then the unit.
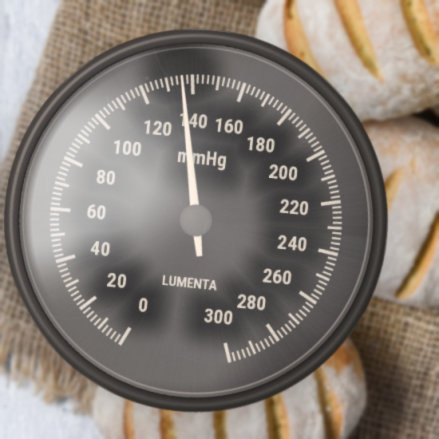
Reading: **136** mmHg
